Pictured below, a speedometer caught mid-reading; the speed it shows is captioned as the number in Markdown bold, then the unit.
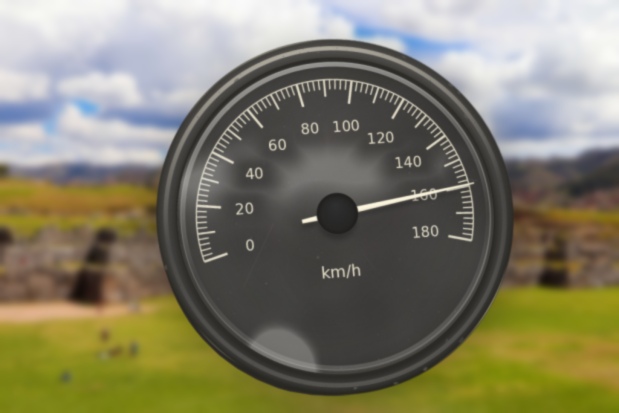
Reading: **160** km/h
